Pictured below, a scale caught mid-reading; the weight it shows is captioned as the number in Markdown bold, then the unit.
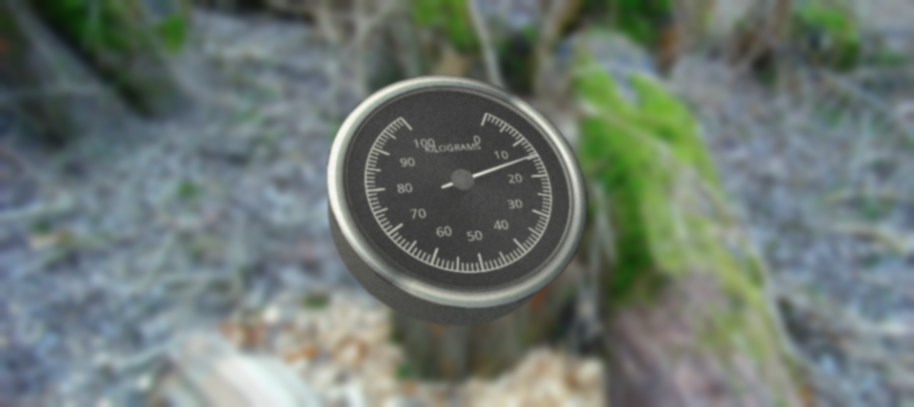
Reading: **15** kg
